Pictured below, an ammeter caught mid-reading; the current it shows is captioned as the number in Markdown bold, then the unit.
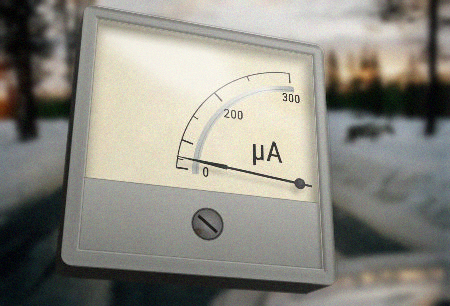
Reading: **50** µA
